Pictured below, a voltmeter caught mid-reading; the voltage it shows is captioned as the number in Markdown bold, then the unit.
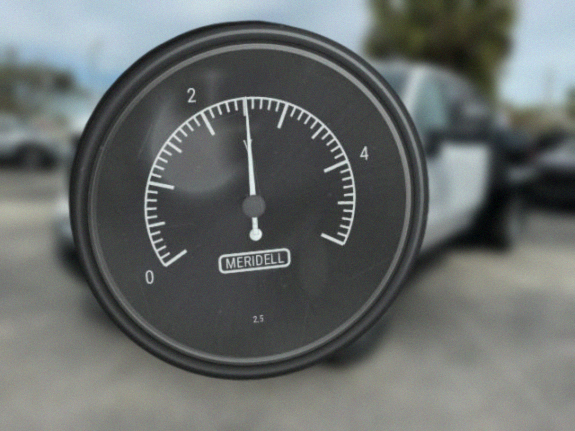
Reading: **2.5** V
